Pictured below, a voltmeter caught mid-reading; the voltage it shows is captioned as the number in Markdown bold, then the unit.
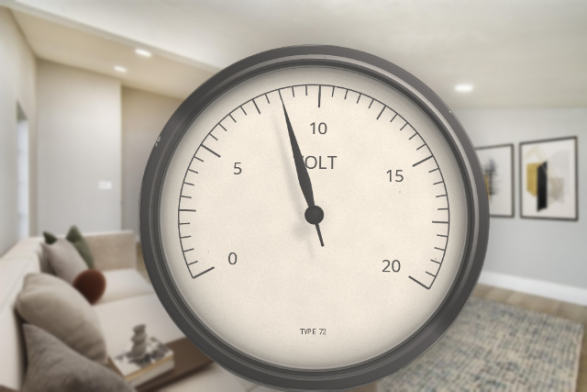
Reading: **8.5** V
